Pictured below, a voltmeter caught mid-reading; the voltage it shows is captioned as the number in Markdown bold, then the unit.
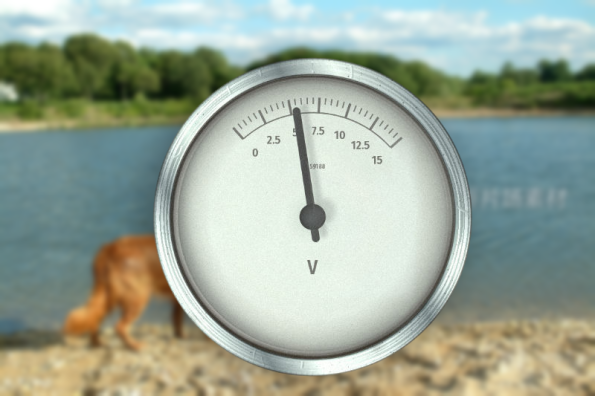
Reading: **5.5** V
